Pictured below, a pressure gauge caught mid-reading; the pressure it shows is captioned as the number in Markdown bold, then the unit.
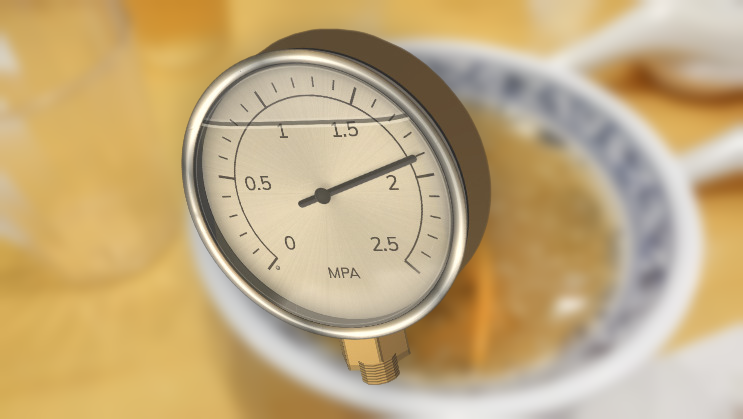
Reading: **1.9** MPa
